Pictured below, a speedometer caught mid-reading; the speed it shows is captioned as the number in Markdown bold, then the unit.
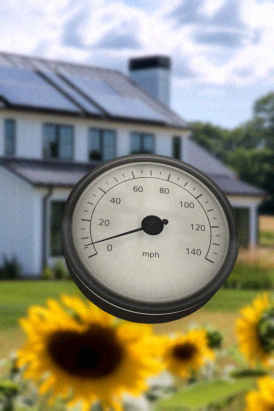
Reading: **5** mph
